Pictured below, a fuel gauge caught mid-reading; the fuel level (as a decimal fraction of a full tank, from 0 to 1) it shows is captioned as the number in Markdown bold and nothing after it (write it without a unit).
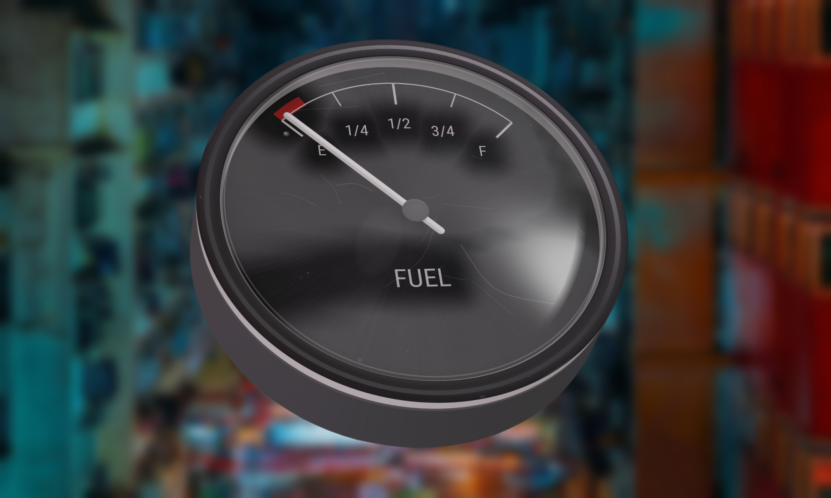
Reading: **0**
